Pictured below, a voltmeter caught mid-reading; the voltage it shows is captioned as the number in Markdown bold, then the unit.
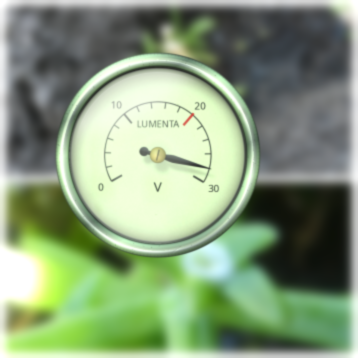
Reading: **28** V
